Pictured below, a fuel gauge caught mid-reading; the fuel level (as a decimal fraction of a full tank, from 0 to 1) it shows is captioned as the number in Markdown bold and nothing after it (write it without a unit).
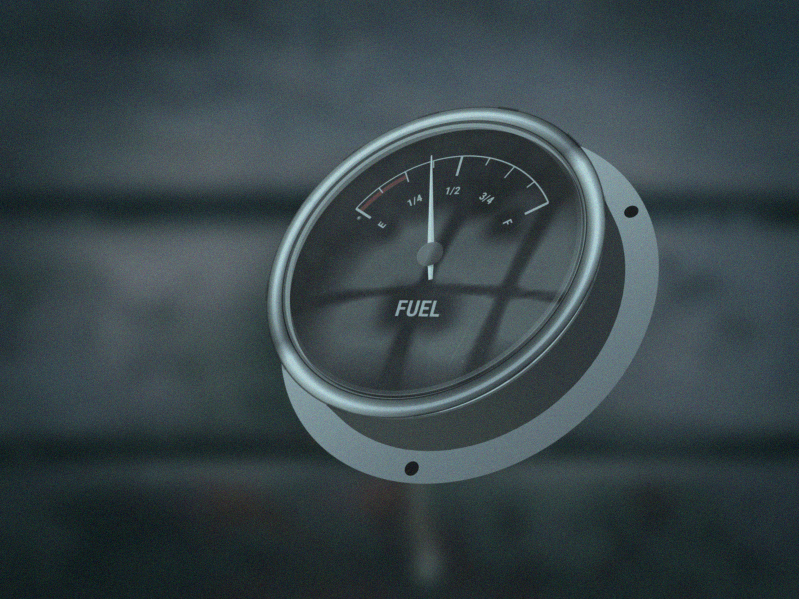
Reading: **0.375**
